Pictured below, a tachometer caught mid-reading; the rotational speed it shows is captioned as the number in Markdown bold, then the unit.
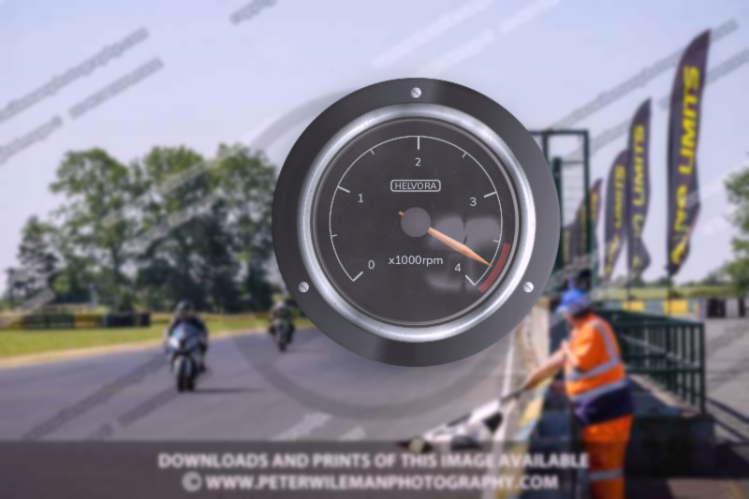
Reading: **3750** rpm
